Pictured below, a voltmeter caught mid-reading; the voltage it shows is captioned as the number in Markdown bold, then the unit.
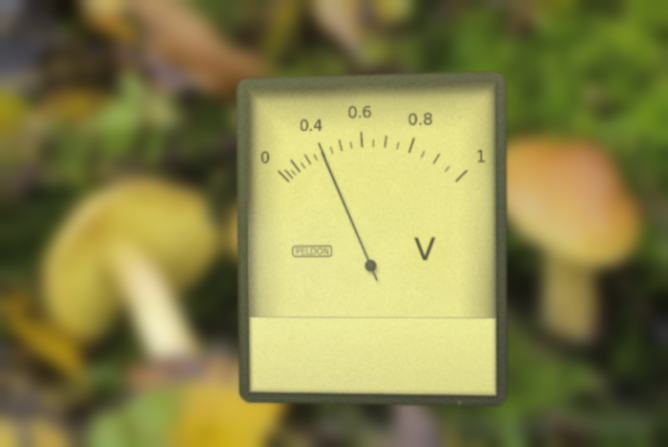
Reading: **0.4** V
